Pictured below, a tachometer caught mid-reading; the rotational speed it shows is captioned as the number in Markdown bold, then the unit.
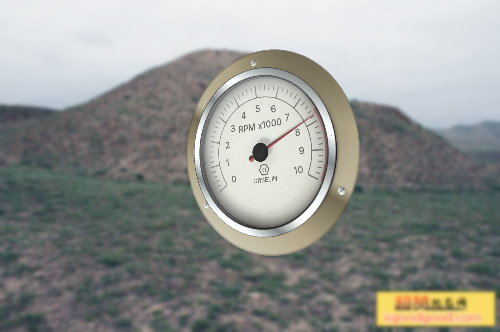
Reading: **7800** rpm
